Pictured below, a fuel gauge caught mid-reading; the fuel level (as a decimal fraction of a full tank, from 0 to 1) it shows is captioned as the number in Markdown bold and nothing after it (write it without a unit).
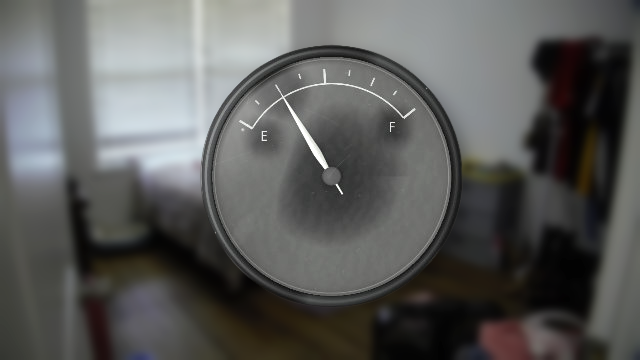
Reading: **0.25**
